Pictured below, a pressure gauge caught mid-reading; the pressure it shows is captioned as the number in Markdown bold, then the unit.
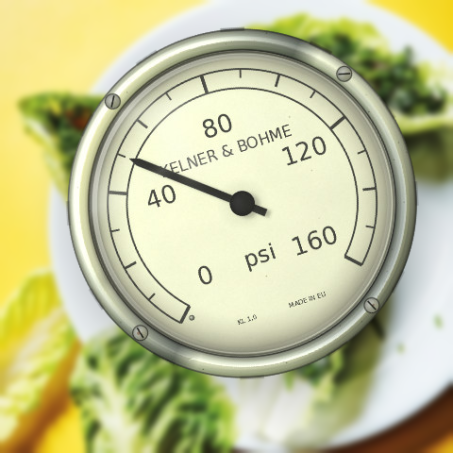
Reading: **50** psi
